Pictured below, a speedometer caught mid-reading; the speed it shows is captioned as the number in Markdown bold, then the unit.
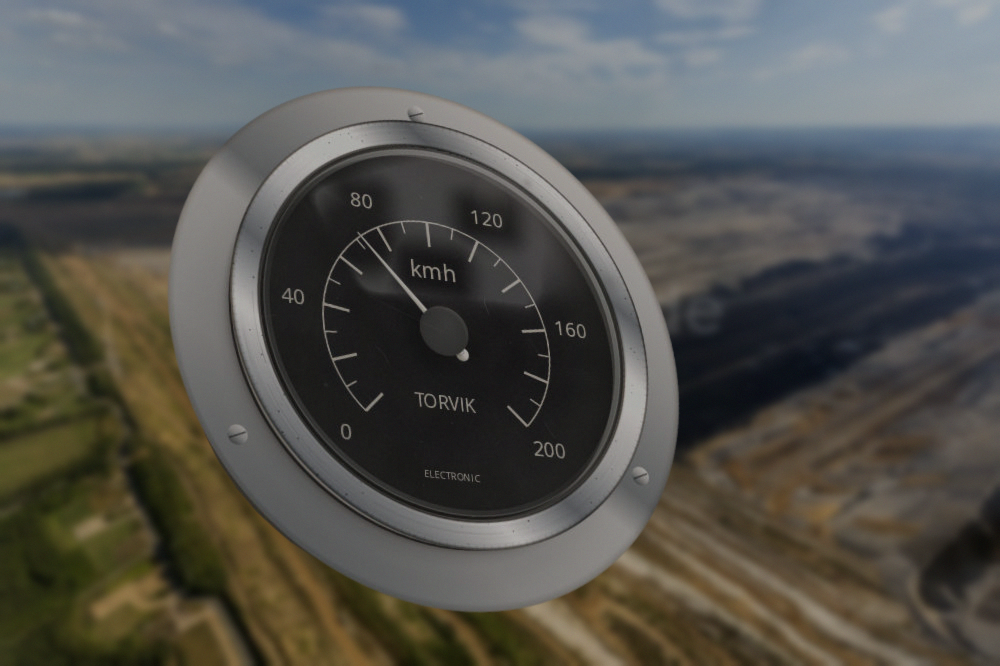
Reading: **70** km/h
